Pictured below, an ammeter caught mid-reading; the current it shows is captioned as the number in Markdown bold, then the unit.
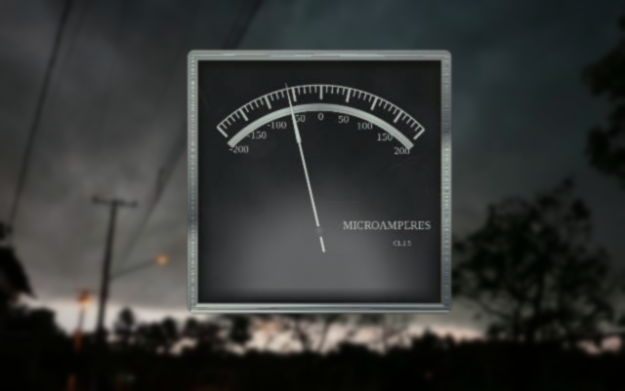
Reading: **-60** µA
